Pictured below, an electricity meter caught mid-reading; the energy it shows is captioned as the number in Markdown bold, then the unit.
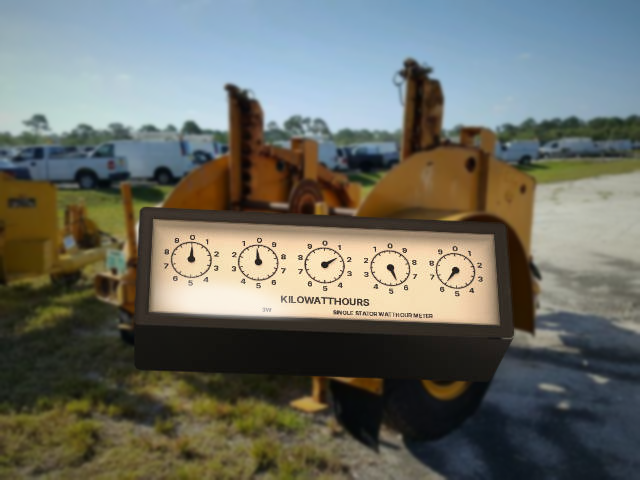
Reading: **156** kWh
